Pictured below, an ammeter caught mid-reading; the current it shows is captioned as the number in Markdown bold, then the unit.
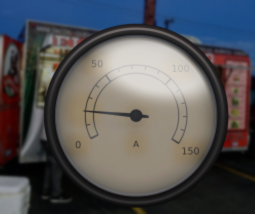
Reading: **20** A
